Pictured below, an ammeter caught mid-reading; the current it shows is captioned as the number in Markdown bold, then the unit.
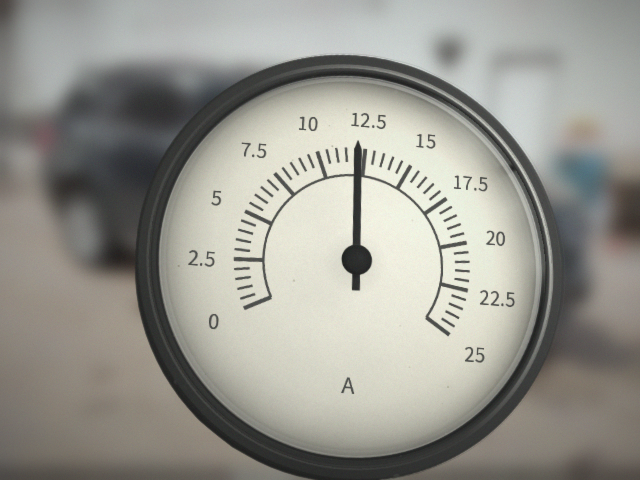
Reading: **12** A
